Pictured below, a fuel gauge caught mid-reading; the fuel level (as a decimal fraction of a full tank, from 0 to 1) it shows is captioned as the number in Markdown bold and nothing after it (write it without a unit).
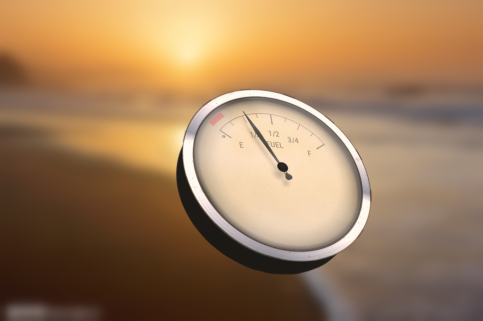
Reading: **0.25**
